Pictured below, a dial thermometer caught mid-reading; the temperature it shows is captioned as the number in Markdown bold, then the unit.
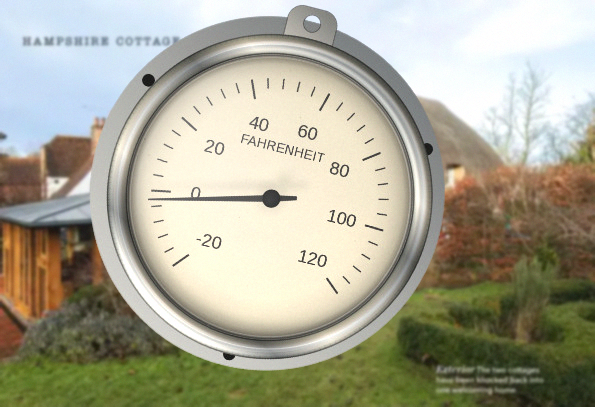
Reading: **-2** °F
